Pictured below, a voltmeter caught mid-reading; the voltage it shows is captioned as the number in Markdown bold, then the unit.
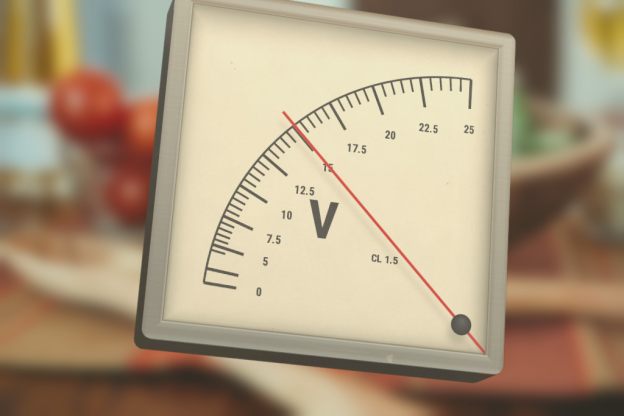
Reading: **15** V
